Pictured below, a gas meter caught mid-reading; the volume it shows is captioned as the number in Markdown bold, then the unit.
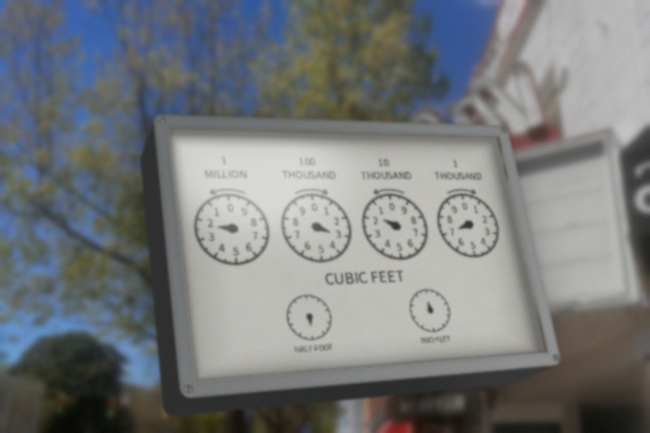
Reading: **231700** ft³
